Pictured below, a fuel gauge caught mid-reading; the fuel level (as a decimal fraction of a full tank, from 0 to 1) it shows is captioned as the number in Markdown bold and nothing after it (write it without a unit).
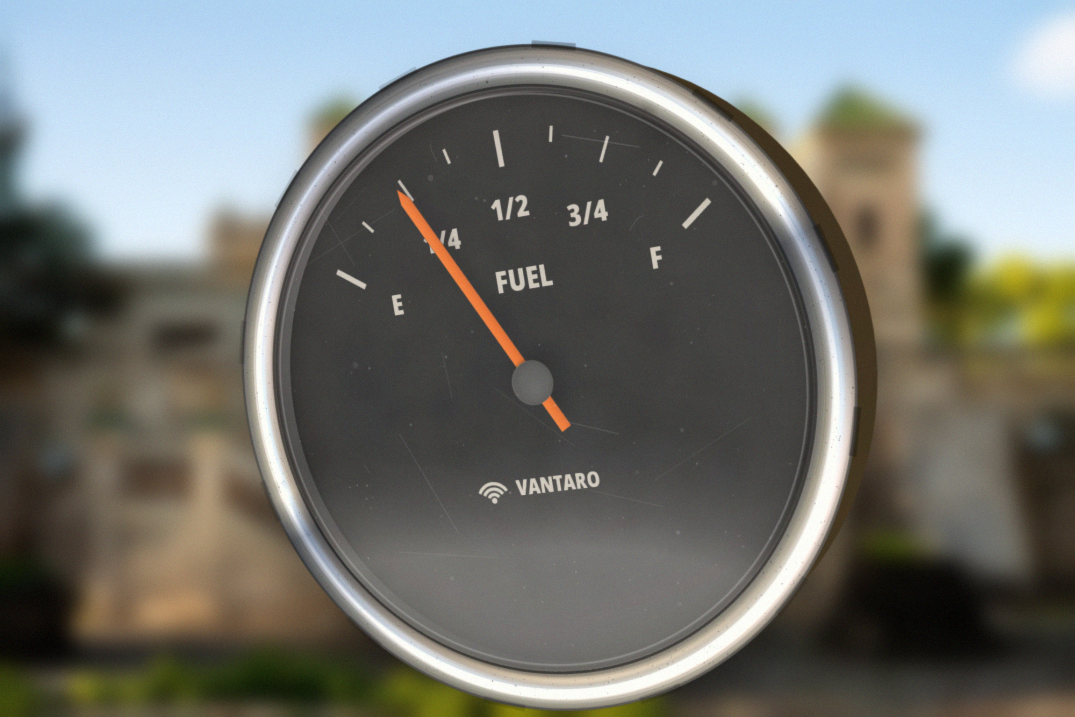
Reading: **0.25**
